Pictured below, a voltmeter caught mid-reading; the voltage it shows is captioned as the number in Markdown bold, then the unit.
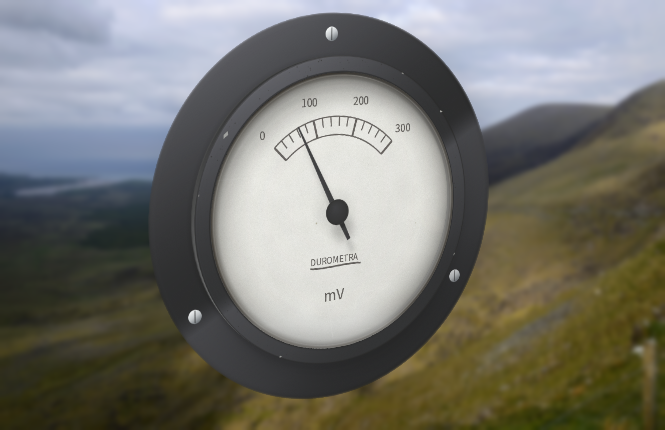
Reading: **60** mV
